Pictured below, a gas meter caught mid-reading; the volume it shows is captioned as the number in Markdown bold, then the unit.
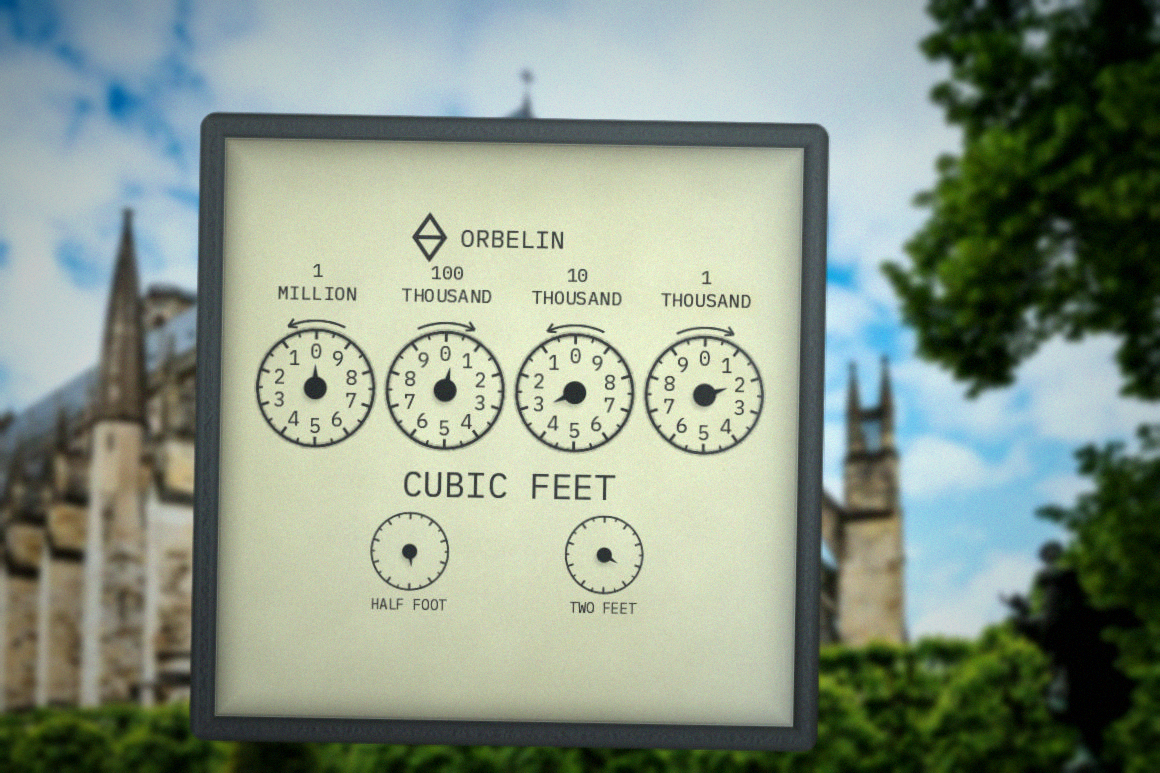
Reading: **3200** ft³
